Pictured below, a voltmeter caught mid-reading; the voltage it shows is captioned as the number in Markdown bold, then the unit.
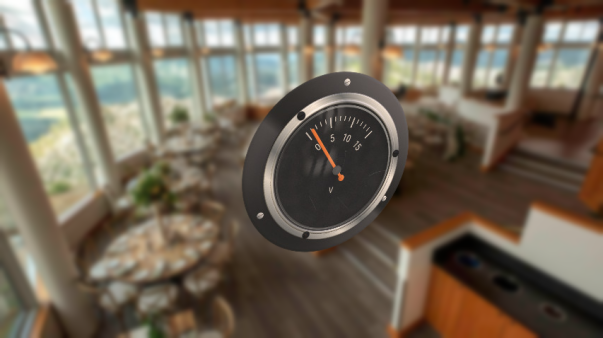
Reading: **1** V
